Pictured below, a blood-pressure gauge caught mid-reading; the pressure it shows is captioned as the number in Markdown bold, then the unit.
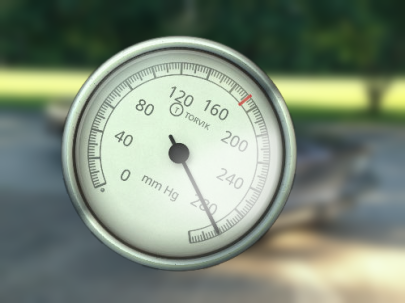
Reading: **280** mmHg
